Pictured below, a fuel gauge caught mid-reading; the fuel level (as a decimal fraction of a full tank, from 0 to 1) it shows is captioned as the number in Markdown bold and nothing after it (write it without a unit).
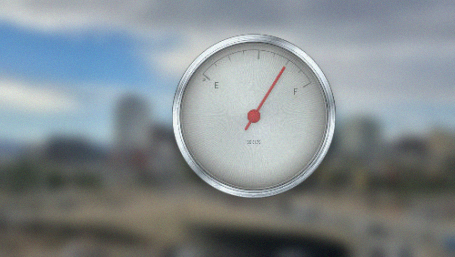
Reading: **0.75**
